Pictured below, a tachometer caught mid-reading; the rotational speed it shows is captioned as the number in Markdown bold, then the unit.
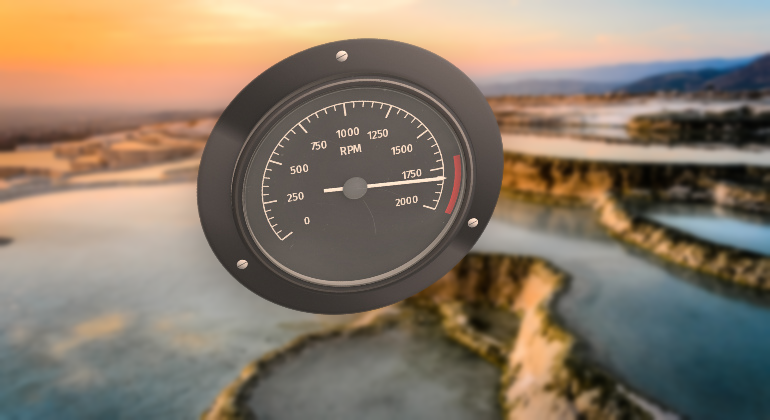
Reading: **1800** rpm
